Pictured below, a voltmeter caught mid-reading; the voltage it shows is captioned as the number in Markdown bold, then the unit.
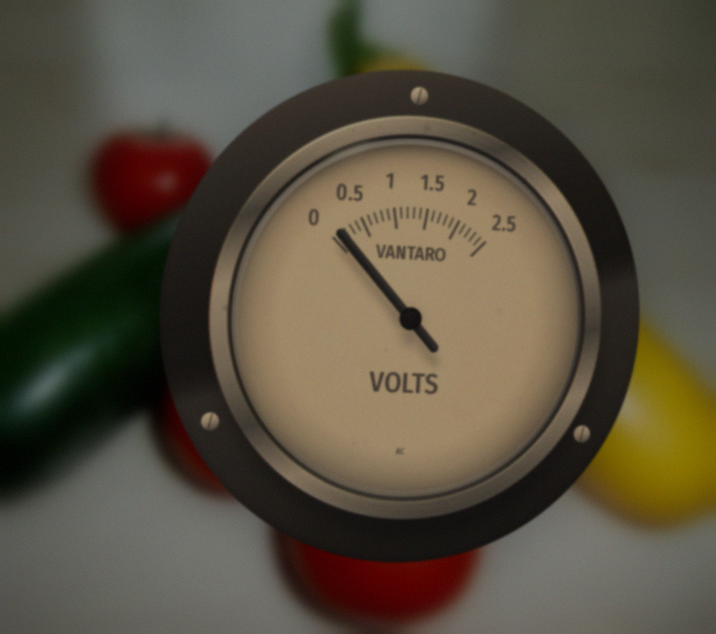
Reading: **0.1** V
